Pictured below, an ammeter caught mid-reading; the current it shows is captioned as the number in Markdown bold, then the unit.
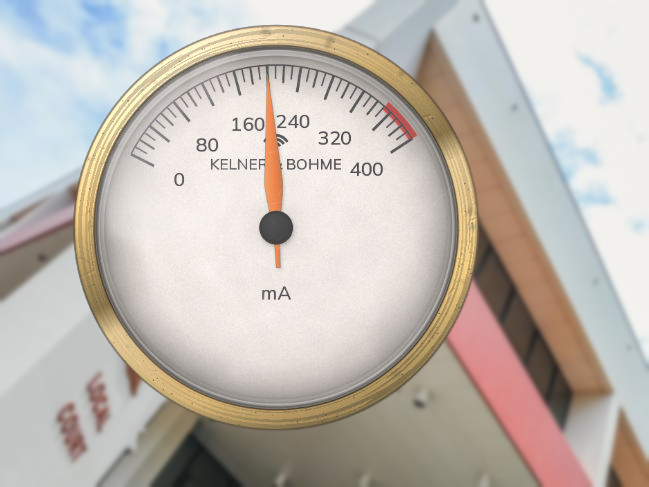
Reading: **200** mA
